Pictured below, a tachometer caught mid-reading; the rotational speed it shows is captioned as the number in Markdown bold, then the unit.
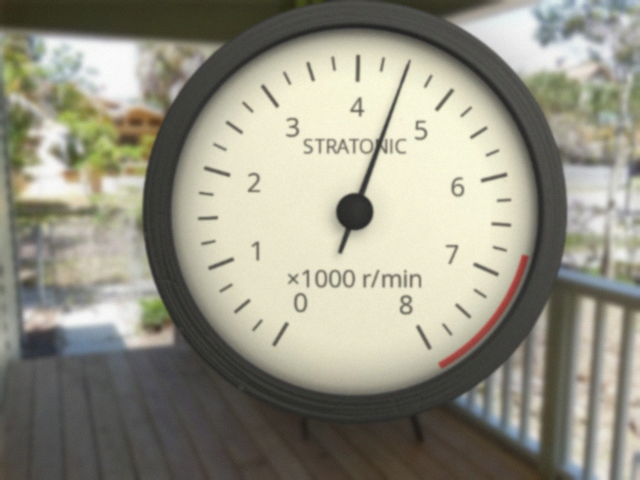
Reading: **4500** rpm
